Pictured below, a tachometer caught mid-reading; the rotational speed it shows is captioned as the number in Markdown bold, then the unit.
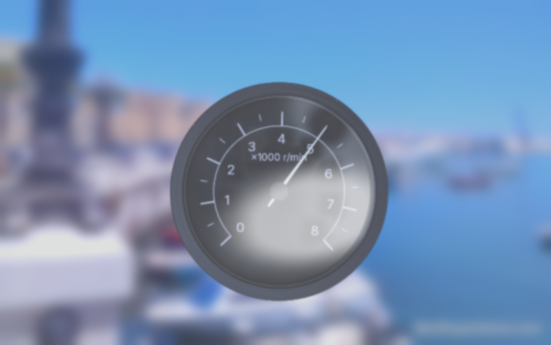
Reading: **5000** rpm
